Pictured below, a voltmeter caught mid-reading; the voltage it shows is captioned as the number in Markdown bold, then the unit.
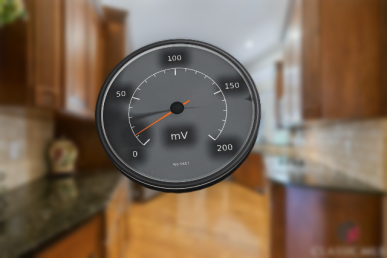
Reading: **10** mV
